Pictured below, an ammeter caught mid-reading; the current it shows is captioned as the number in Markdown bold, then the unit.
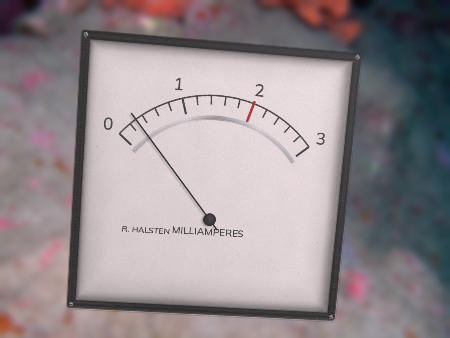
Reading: **0.3** mA
